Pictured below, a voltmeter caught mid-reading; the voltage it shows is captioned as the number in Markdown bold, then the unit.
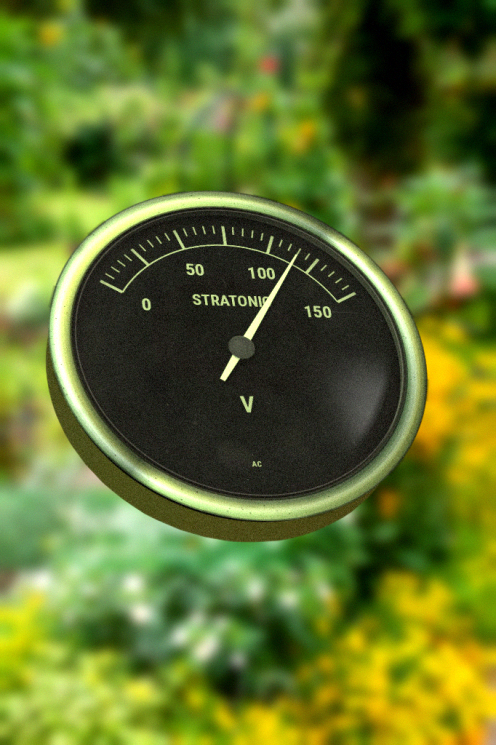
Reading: **115** V
